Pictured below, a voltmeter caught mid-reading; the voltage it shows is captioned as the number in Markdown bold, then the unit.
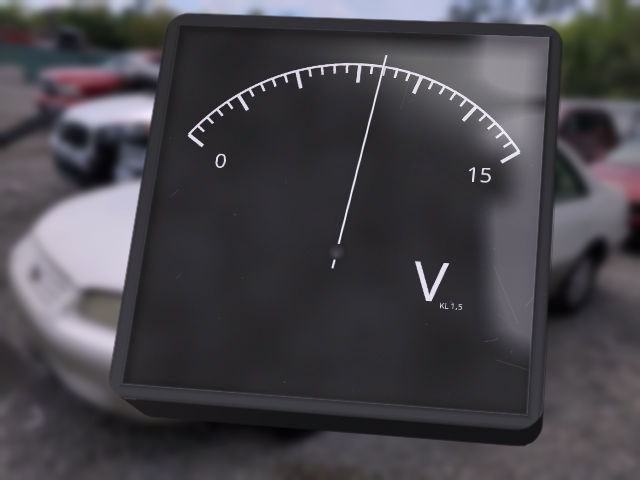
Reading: **8.5** V
